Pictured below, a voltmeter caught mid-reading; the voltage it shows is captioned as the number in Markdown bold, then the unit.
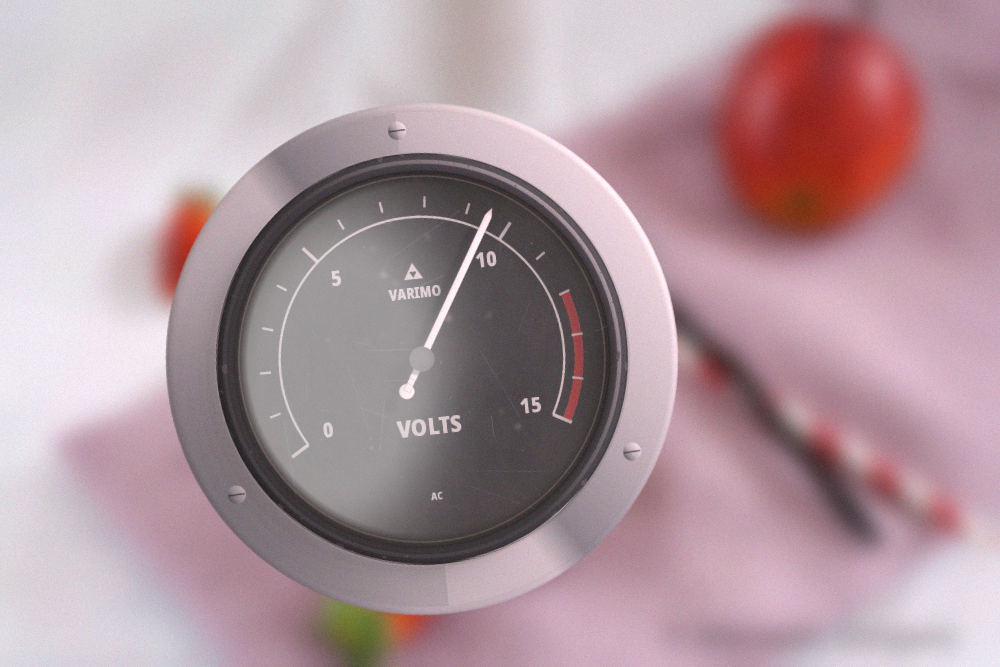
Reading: **9.5** V
